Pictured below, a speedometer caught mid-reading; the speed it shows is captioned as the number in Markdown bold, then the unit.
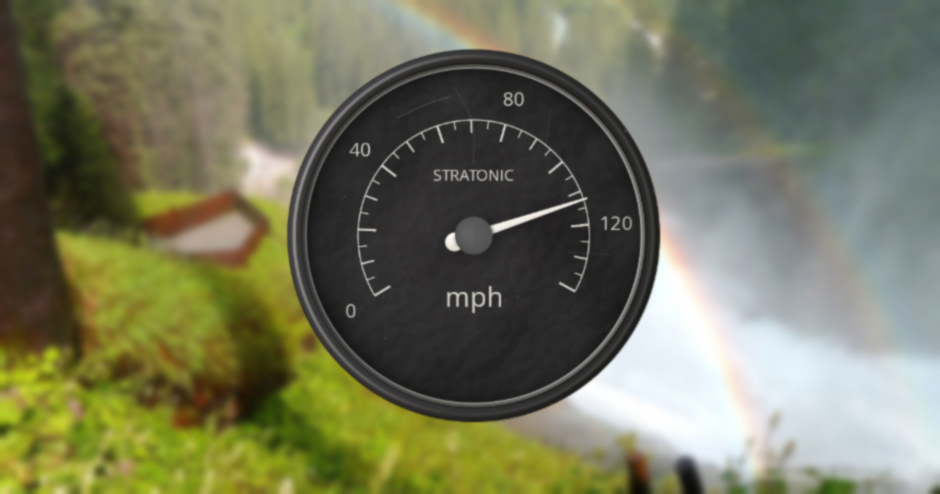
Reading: **112.5** mph
